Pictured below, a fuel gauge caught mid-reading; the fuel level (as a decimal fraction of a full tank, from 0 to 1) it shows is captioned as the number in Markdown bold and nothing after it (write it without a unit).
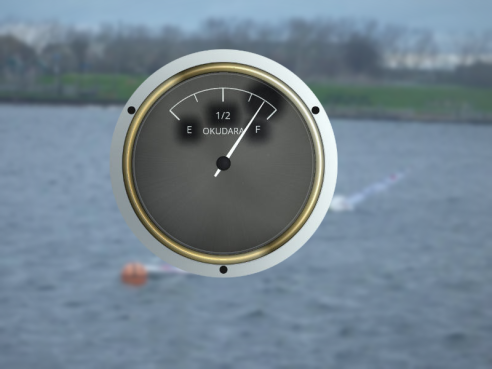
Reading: **0.875**
